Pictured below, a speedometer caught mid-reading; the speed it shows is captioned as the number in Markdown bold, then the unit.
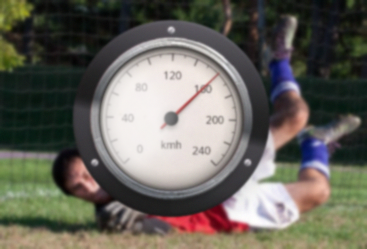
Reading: **160** km/h
